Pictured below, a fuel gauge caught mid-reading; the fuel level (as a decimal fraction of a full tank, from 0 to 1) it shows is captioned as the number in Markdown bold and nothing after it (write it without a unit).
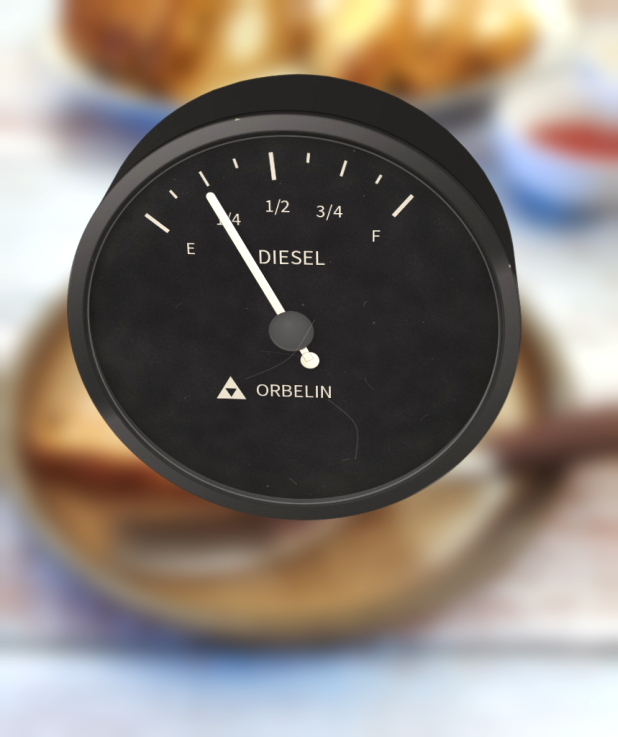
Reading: **0.25**
